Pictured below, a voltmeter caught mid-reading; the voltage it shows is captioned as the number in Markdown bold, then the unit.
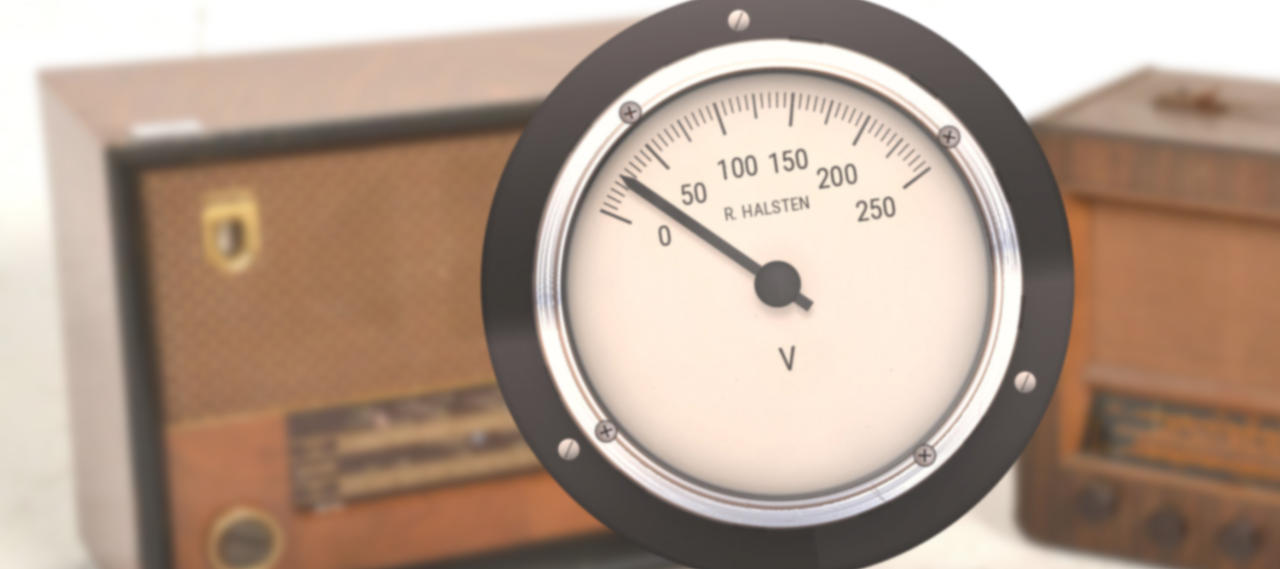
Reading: **25** V
